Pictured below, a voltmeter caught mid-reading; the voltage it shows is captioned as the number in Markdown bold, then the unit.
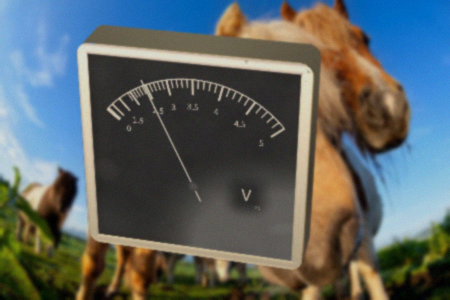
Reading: **2.5** V
